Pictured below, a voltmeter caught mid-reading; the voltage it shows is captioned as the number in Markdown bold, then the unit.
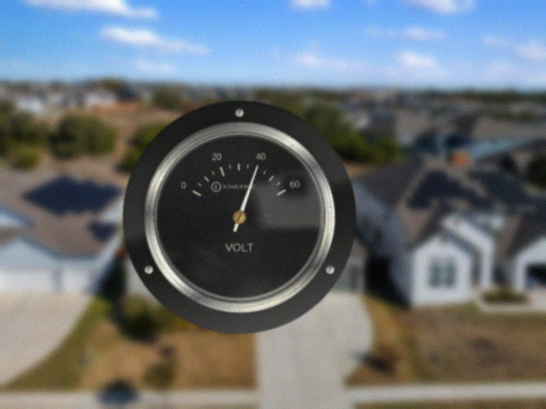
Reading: **40** V
